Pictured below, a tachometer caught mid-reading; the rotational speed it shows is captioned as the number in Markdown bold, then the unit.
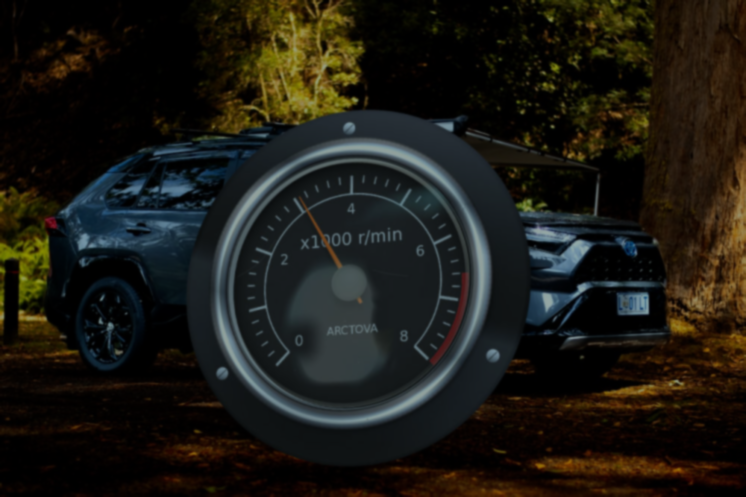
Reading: **3100** rpm
